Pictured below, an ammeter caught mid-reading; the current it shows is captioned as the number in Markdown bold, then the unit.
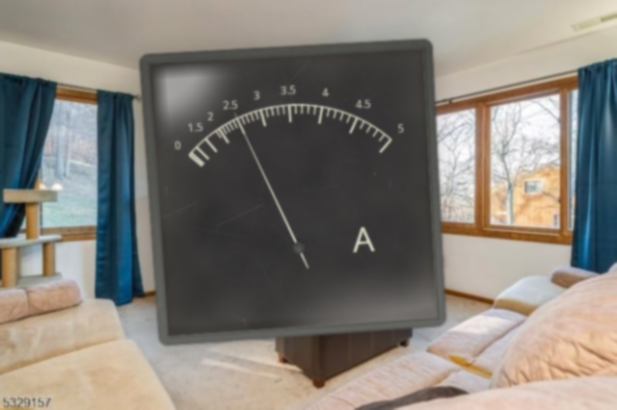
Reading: **2.5** A
